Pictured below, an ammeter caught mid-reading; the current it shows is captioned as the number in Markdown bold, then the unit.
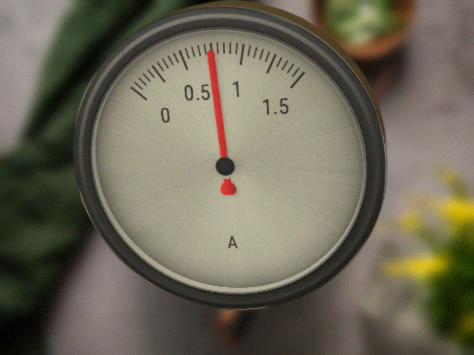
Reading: **0.75** A
